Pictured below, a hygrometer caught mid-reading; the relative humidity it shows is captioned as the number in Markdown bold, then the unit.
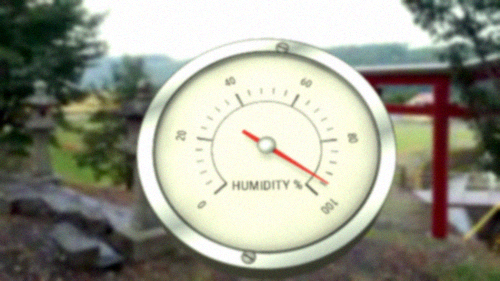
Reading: **96** %
